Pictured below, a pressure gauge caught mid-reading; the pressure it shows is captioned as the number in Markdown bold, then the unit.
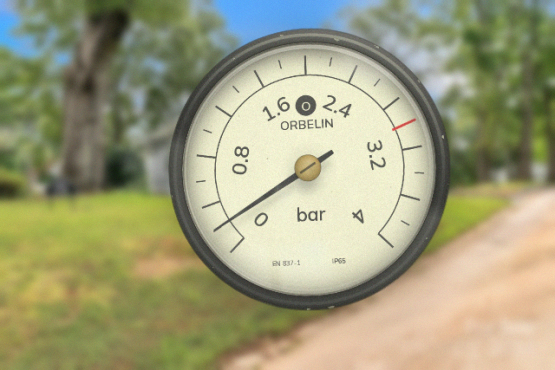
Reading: **0.2** bar
